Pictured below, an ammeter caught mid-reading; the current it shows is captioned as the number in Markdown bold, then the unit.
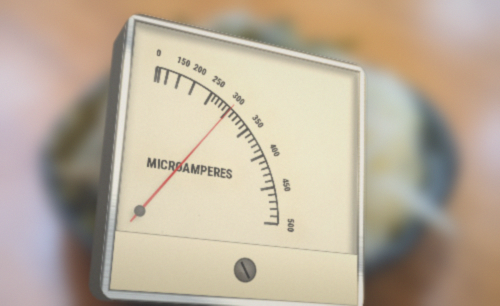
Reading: **300** µA
